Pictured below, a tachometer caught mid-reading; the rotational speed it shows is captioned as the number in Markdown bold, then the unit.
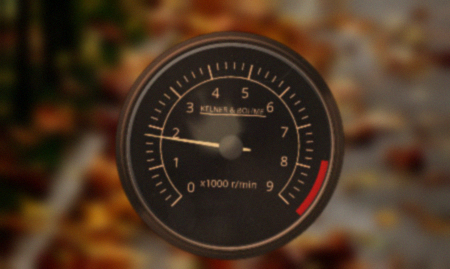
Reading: **1800** rpm
